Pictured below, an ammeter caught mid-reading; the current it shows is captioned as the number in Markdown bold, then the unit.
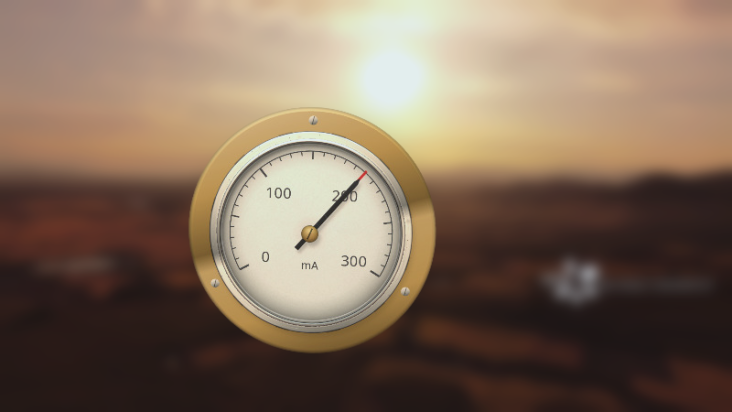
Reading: **200** mA
